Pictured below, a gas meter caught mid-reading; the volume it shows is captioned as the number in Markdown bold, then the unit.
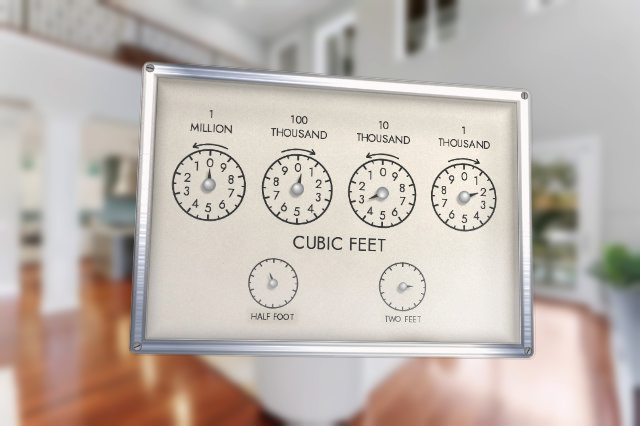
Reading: **3200** ft³
